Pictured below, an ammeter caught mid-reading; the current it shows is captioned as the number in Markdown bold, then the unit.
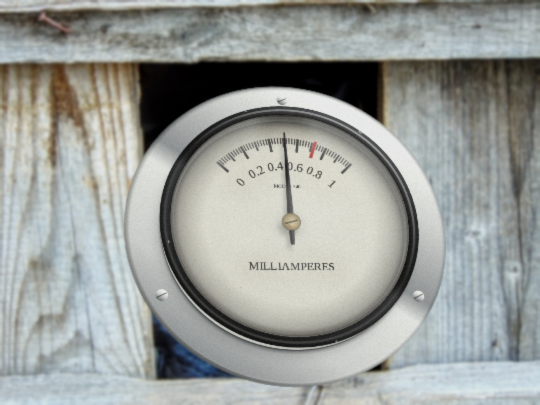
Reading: **0.5** mA
